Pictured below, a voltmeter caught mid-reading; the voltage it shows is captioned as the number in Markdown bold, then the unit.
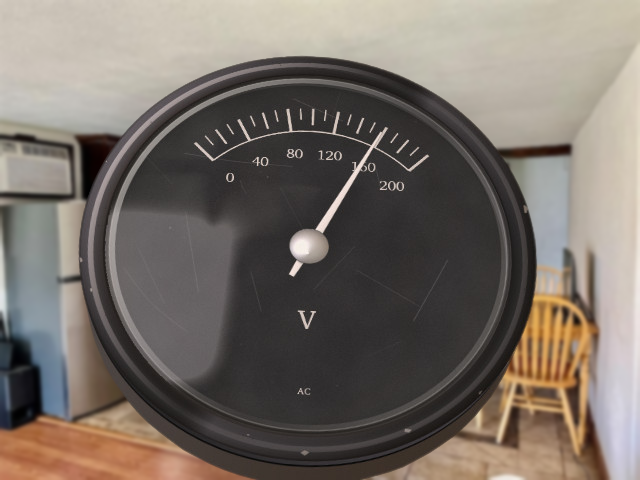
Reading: **160** V
